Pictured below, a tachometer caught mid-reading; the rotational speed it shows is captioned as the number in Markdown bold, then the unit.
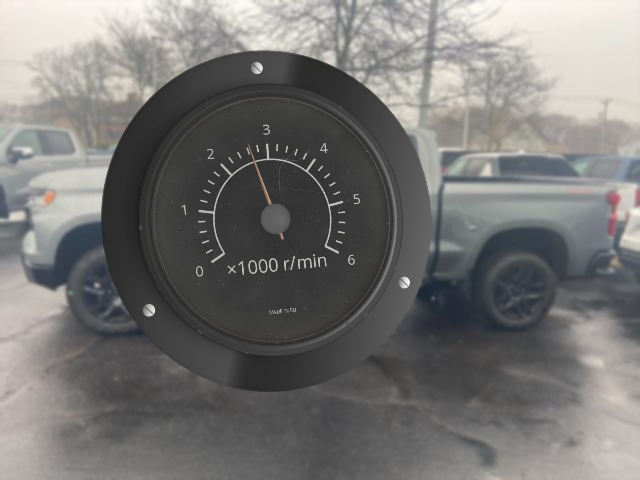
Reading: **2600** rpm
